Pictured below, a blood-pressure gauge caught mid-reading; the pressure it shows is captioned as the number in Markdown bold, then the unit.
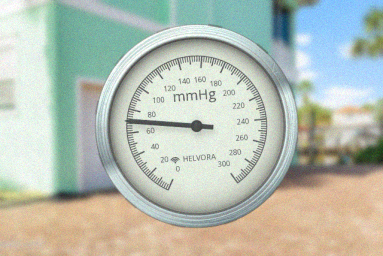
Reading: **70** mmHg
